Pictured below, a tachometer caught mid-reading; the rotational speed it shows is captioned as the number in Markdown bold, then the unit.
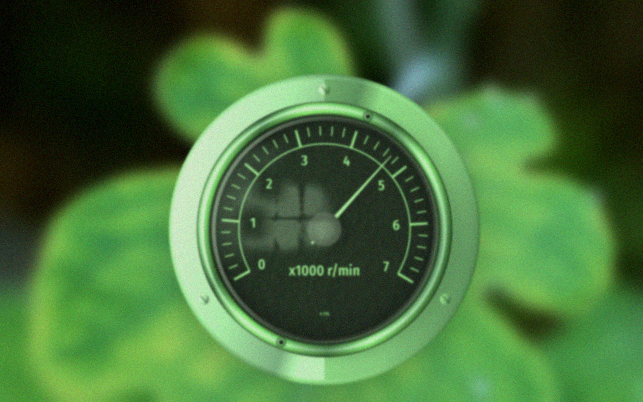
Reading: **4700** rpm
